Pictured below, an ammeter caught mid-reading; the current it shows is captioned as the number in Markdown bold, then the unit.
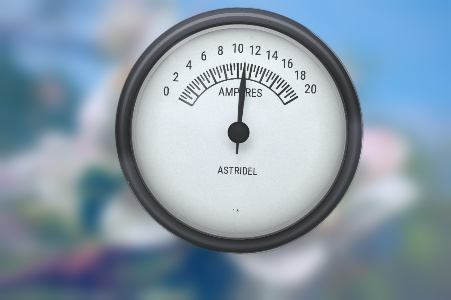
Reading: **11** A
